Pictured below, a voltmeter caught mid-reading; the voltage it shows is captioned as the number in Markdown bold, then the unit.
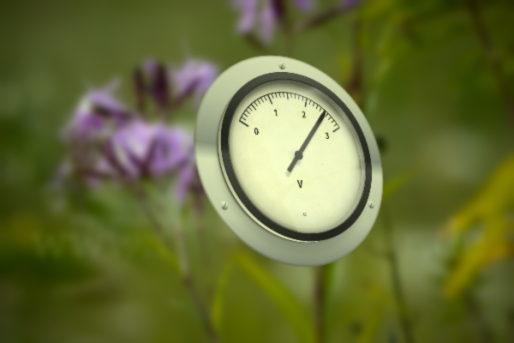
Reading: **2.5** V
